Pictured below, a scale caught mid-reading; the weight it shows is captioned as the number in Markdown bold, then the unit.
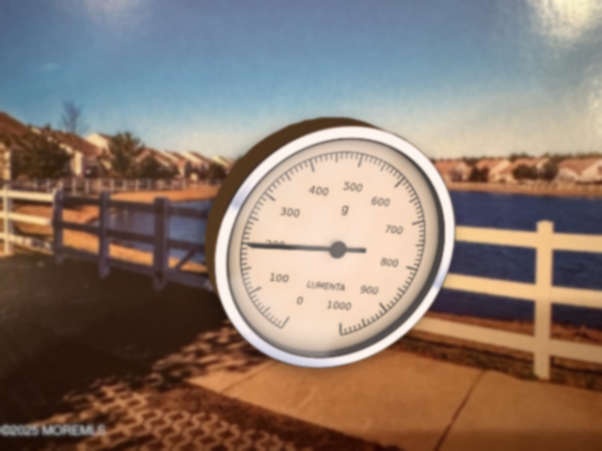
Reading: **200** g
